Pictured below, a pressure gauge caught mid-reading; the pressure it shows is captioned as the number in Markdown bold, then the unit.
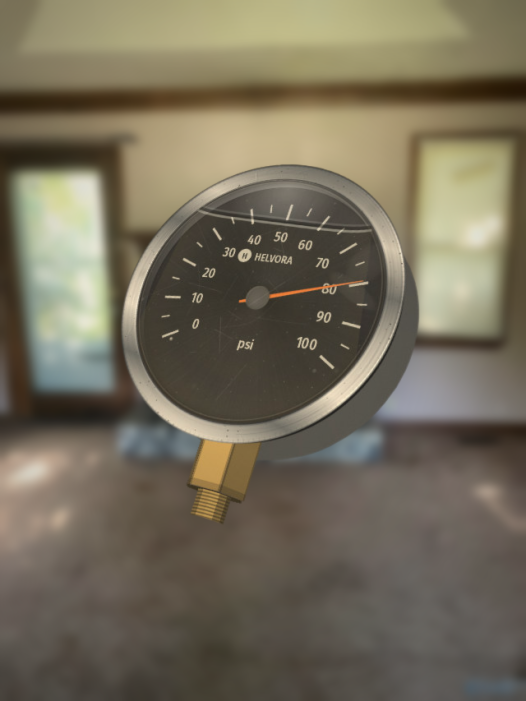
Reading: **80** psi
